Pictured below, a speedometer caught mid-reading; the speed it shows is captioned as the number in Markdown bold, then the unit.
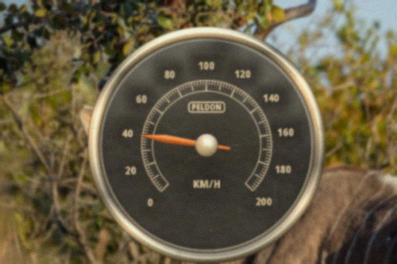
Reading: **40** km/h
